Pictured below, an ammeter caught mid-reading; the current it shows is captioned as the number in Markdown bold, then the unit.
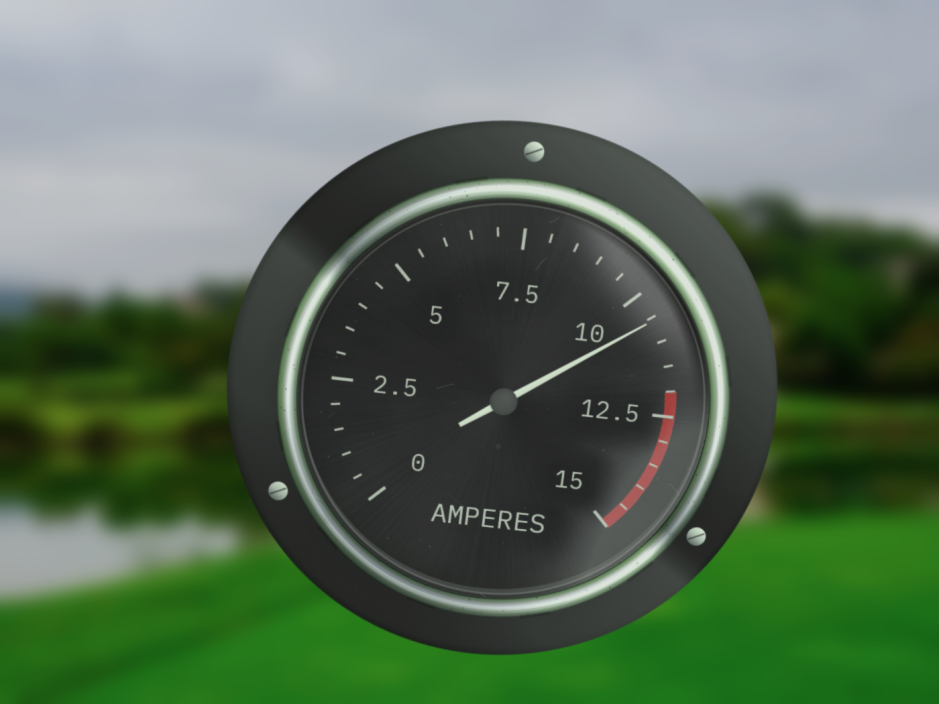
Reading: **10.5** A
